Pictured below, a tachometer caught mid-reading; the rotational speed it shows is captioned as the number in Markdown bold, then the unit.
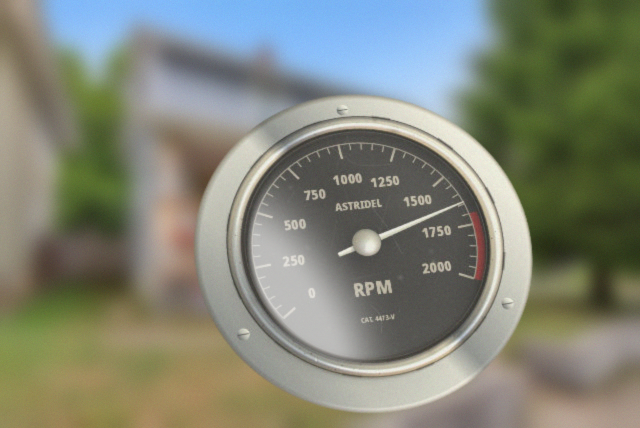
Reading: **1650** rpm
